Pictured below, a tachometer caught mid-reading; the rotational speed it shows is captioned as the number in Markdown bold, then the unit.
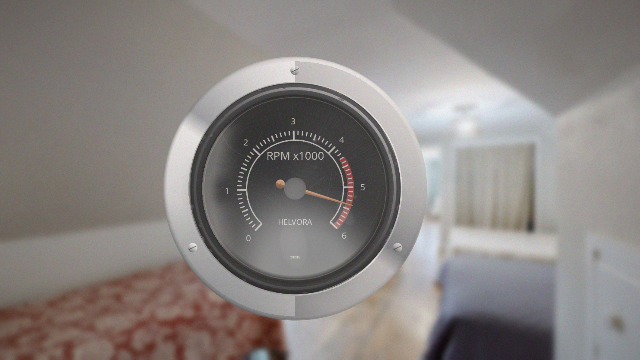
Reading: **5400** rpm
